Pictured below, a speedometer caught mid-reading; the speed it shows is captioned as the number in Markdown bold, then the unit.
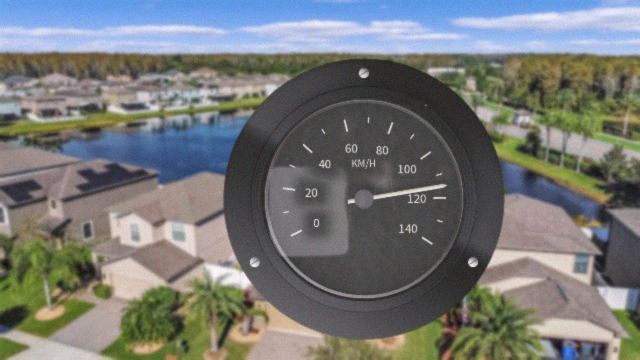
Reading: **115** km/h
